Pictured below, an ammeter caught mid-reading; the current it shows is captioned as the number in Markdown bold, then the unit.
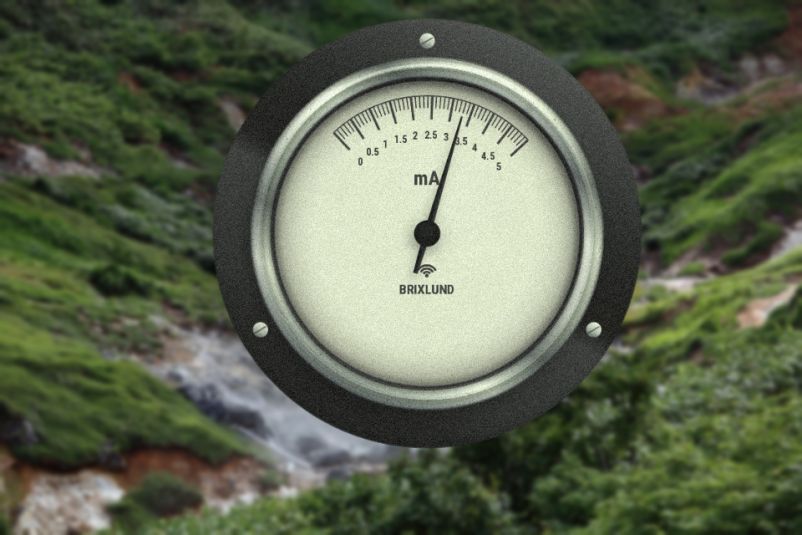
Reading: **3.3** mA
